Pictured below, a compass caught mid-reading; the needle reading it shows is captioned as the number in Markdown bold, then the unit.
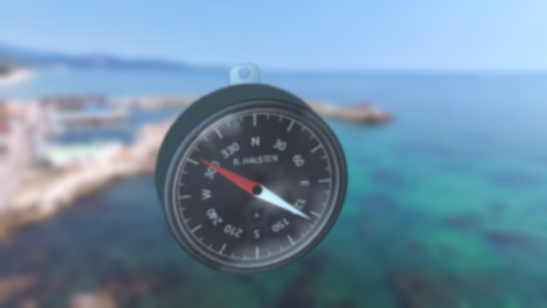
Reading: **305** °
